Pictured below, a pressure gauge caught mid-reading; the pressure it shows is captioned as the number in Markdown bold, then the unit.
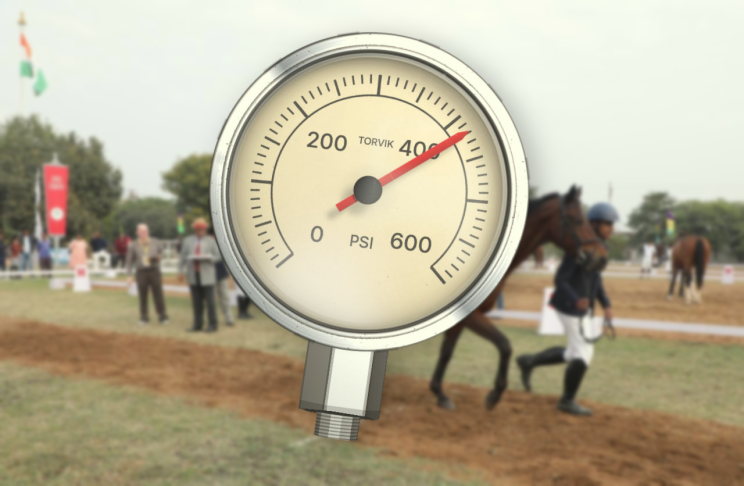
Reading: **420** psi
